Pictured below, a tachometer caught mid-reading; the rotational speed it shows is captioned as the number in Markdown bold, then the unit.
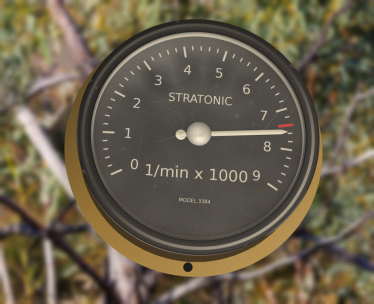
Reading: **7600** rpm
